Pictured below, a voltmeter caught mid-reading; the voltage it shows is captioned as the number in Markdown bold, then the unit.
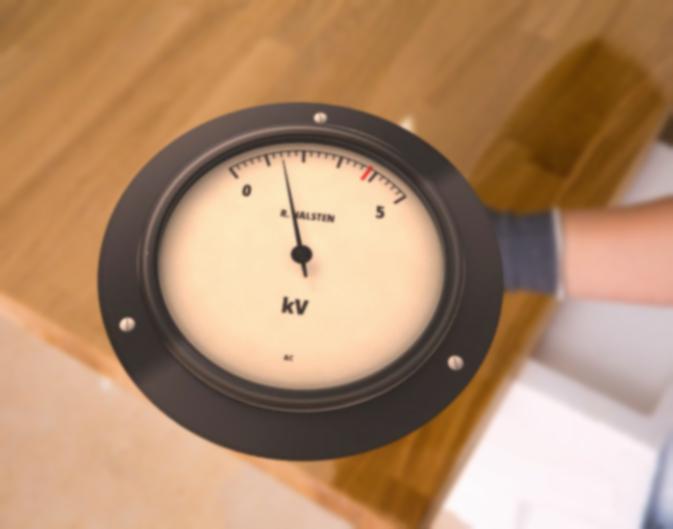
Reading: **1.4** kV
